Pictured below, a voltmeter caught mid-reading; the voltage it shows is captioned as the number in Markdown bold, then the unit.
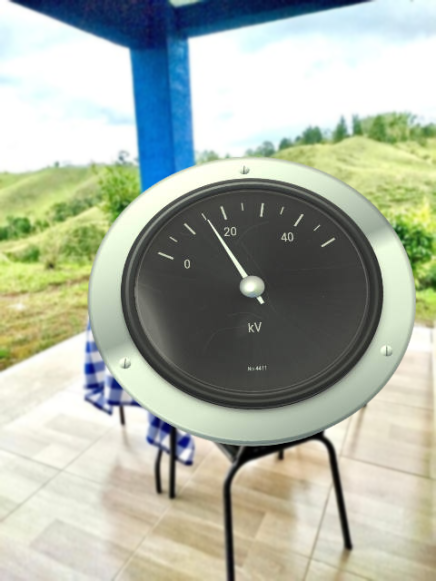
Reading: **15** kV
